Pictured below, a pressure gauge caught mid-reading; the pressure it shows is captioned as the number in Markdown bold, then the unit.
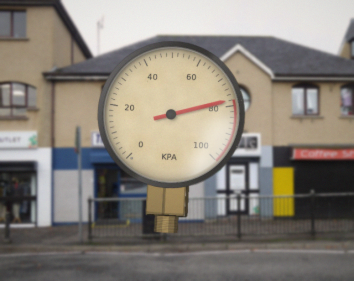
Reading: **78** kPa
